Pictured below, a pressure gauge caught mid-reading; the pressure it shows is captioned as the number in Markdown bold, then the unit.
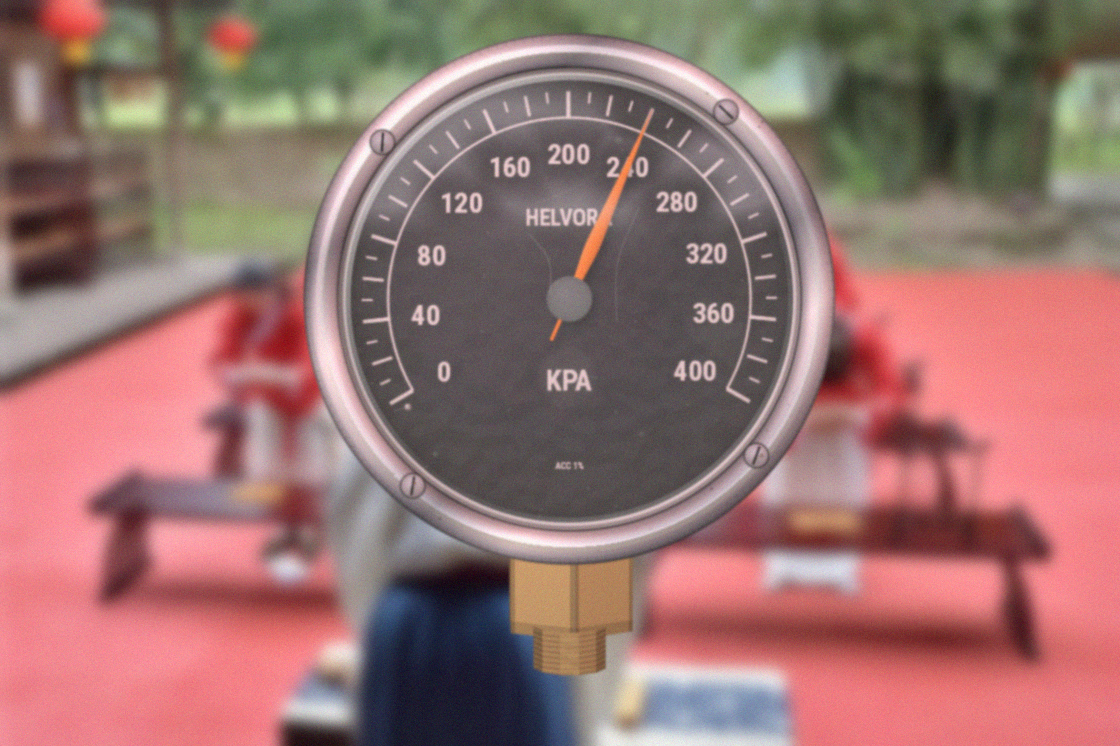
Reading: **240** kPa
